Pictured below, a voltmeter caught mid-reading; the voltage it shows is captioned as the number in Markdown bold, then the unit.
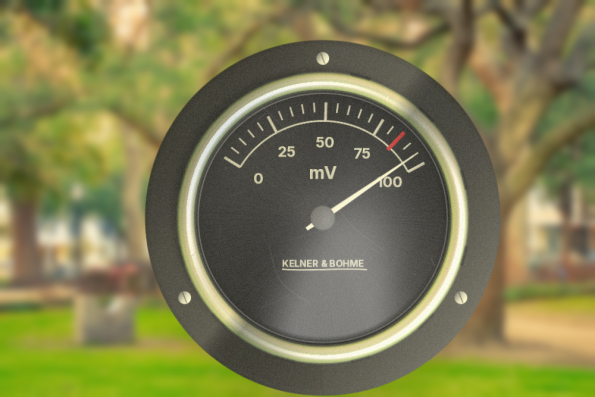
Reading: **95** mV
